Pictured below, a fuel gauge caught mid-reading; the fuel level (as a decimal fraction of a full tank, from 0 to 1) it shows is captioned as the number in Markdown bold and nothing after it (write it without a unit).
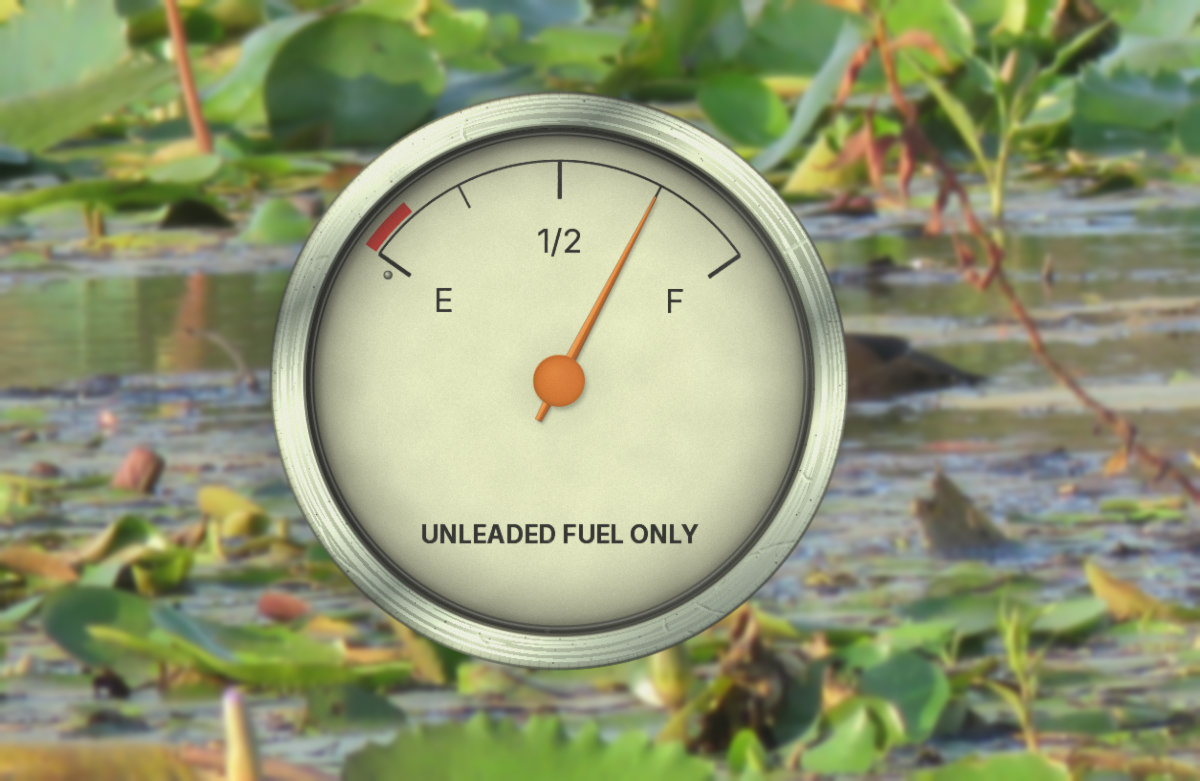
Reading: **0.75**
